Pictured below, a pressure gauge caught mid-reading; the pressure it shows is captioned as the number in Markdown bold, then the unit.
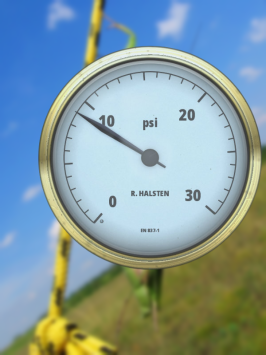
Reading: **9** psi
